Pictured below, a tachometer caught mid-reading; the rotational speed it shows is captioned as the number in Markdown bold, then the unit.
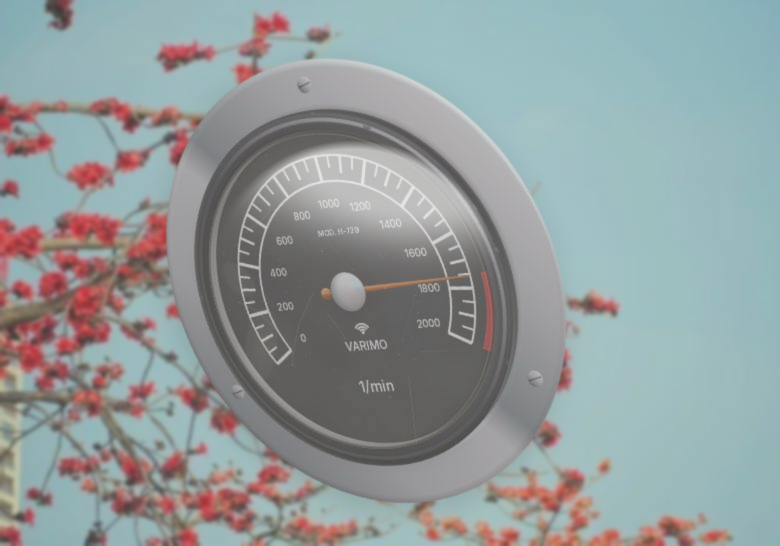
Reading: **1750** rpm
